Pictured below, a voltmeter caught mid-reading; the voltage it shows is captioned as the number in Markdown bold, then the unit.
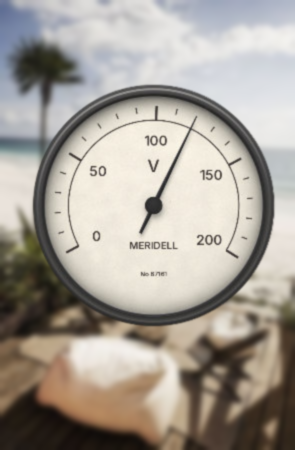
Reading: **120** V
